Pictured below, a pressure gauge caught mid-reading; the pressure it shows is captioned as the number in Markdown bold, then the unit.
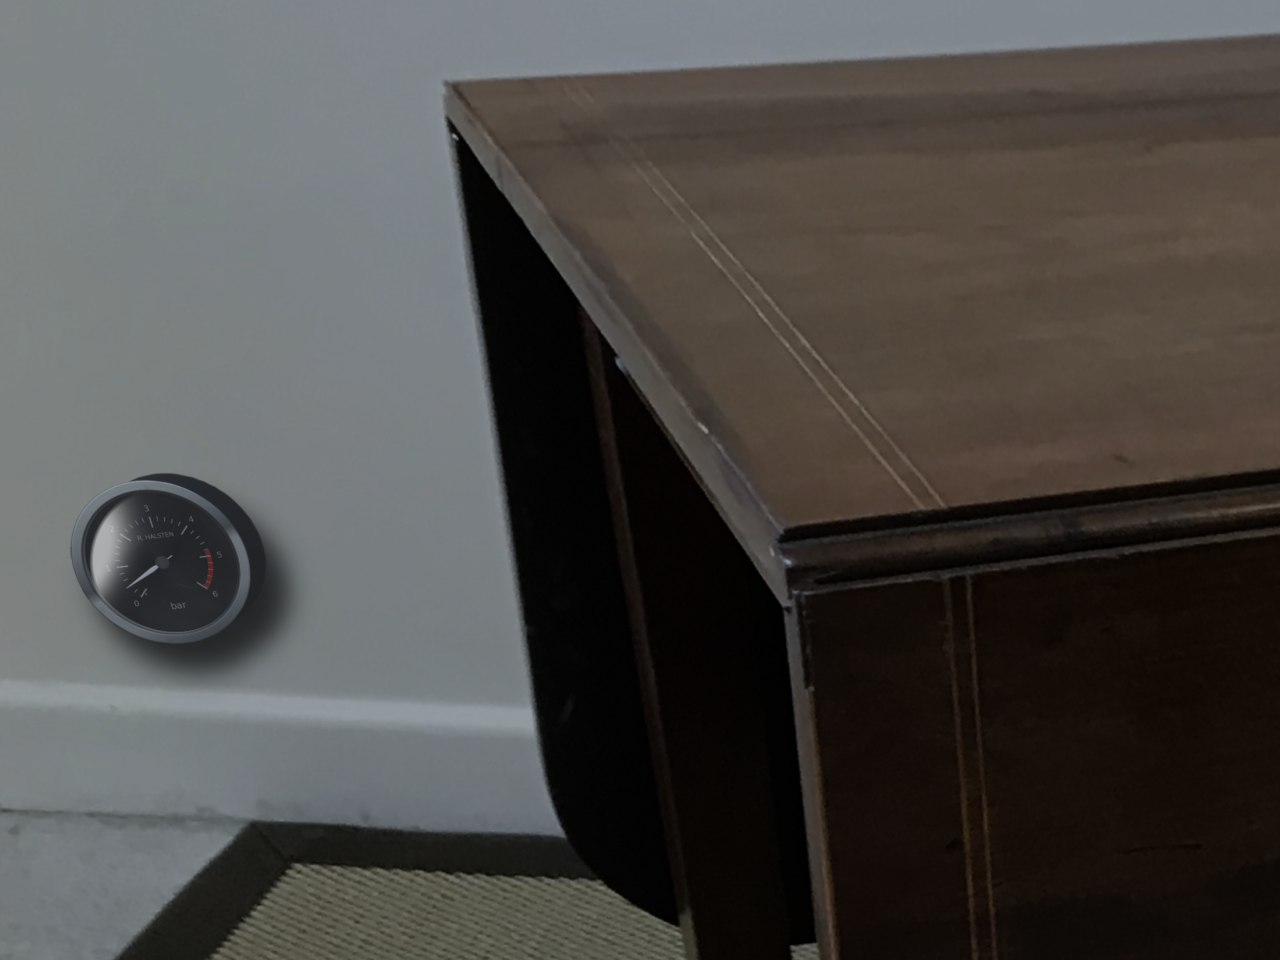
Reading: **0.4** bar
